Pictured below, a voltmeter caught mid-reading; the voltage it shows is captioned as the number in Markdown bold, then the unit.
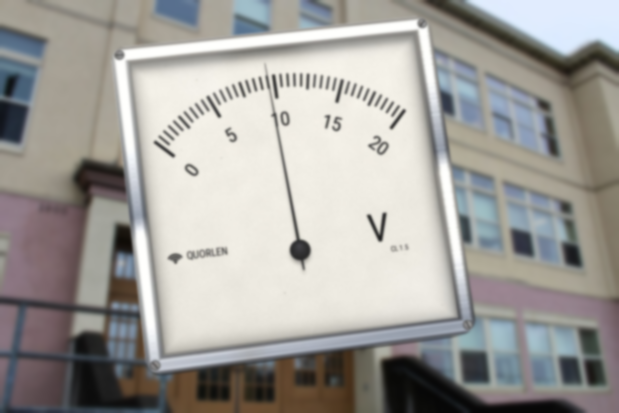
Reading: **9.5** V
